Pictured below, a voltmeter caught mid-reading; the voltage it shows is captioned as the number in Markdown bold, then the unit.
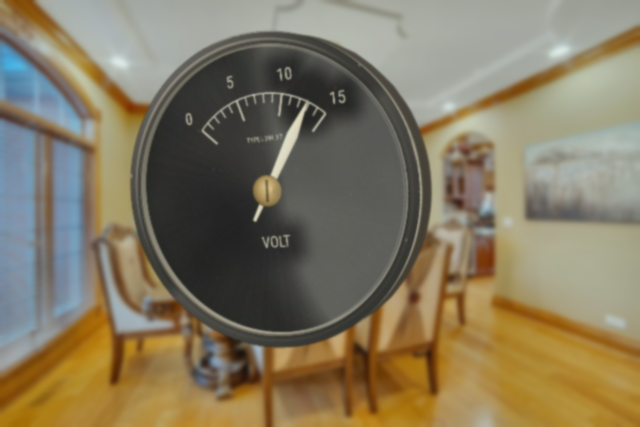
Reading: **13** V
